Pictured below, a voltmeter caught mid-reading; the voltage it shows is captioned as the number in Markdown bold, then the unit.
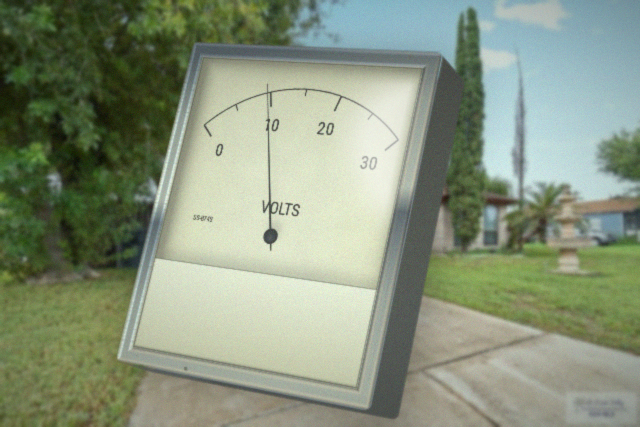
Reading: **10** V
